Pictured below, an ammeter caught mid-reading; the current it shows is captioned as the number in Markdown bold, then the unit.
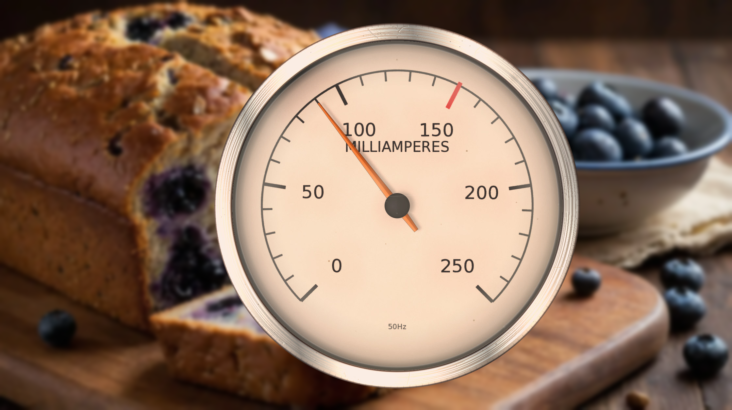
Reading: **90** mA
